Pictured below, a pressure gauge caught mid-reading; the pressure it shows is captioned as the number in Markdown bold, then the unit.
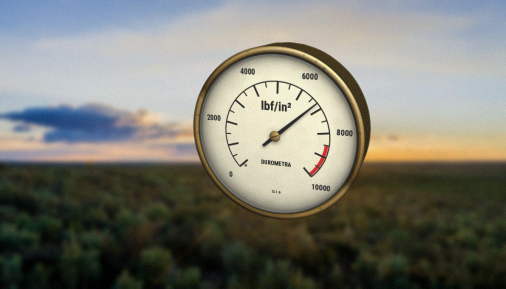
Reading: **6750** psi
